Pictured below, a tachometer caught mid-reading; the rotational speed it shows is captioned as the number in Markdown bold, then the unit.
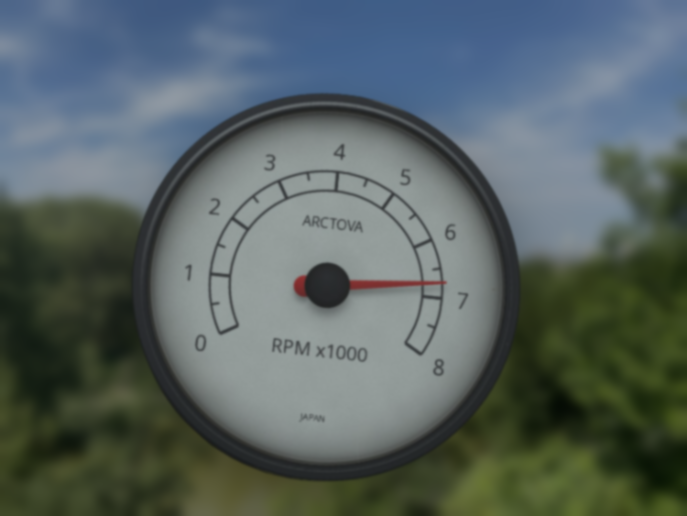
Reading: **6750** rpm
